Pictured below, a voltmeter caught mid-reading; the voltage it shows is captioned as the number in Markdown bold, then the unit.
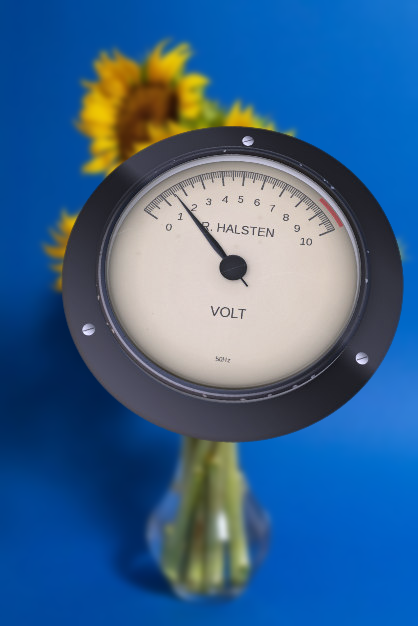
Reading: **1.5** V
